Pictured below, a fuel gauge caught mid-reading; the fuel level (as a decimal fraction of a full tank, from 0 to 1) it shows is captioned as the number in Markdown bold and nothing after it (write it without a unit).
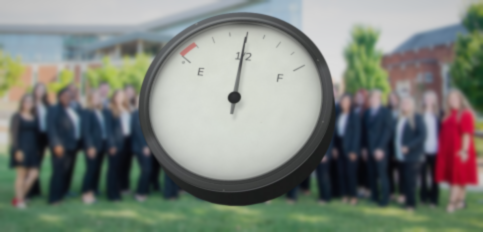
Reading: **0.5**
